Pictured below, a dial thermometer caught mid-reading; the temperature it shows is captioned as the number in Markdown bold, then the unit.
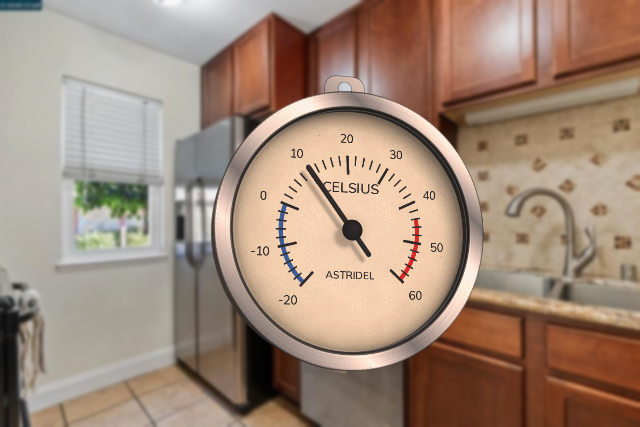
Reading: **10** °C
